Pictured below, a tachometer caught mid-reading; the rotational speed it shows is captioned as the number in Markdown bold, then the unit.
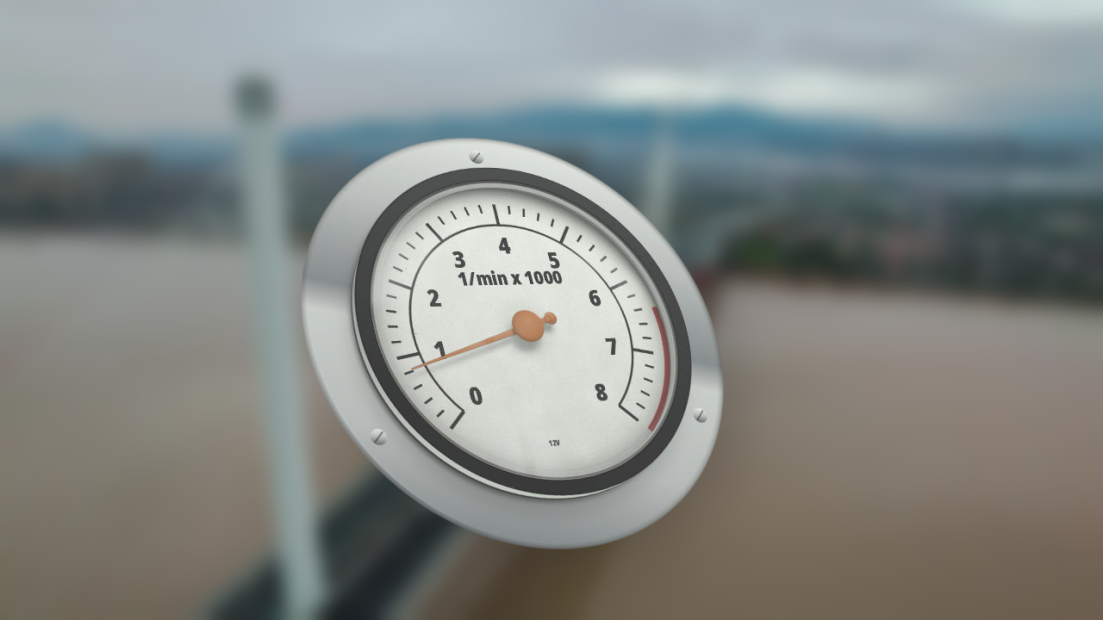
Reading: **800** rpm
